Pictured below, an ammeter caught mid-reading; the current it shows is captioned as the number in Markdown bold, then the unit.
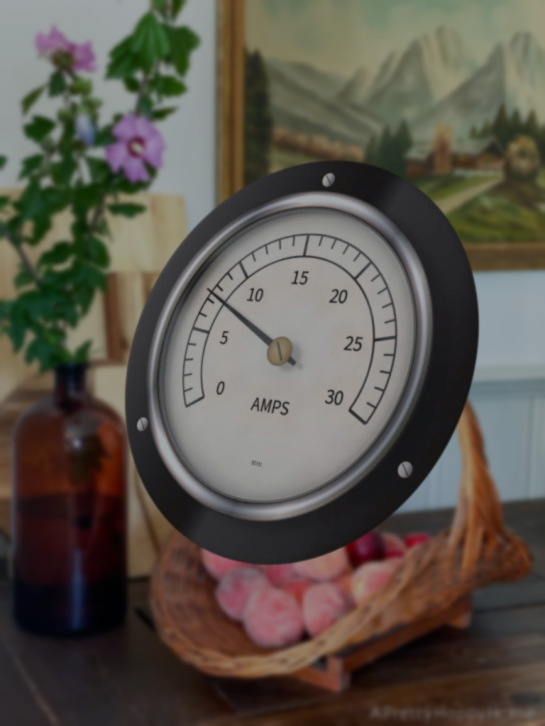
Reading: **7.5** A
